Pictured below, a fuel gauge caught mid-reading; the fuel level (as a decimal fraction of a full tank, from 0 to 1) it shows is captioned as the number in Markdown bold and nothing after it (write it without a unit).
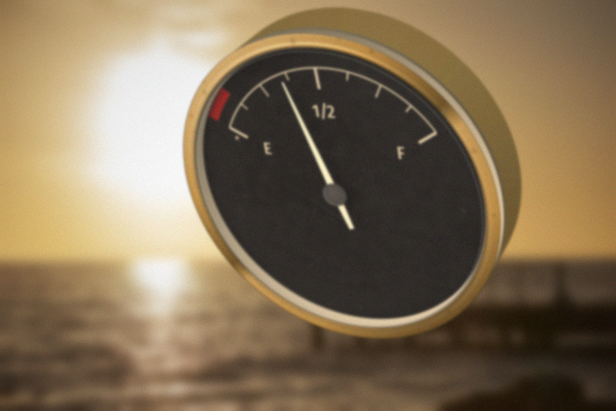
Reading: **0.375**
